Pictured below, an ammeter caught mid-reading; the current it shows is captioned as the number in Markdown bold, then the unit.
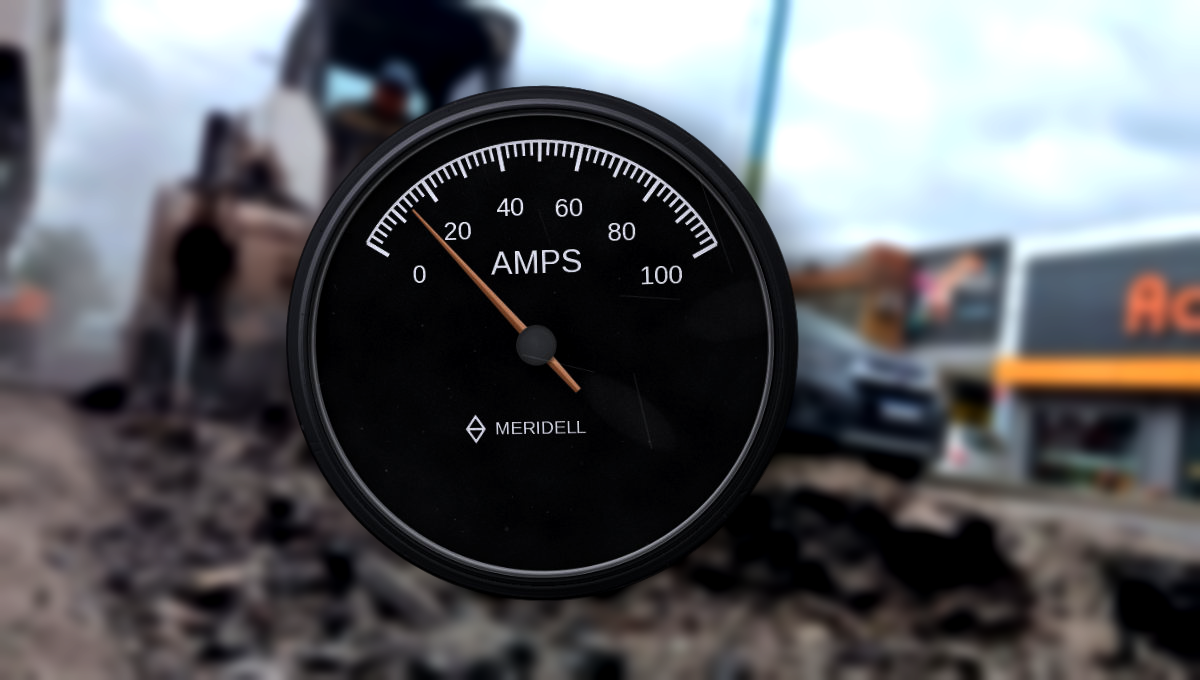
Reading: **14** A
